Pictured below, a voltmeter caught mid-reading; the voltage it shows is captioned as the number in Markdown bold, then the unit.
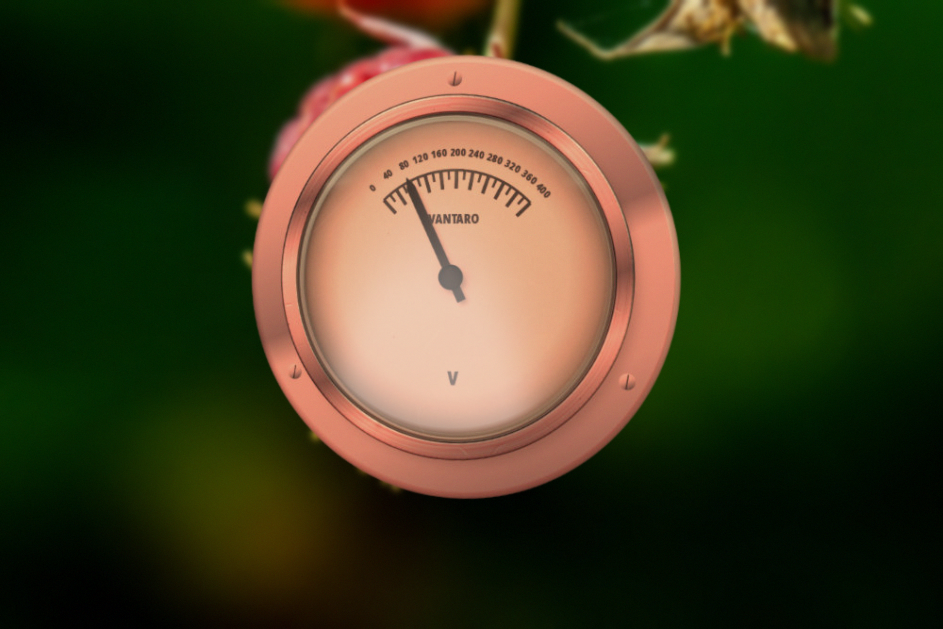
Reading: **80** V
